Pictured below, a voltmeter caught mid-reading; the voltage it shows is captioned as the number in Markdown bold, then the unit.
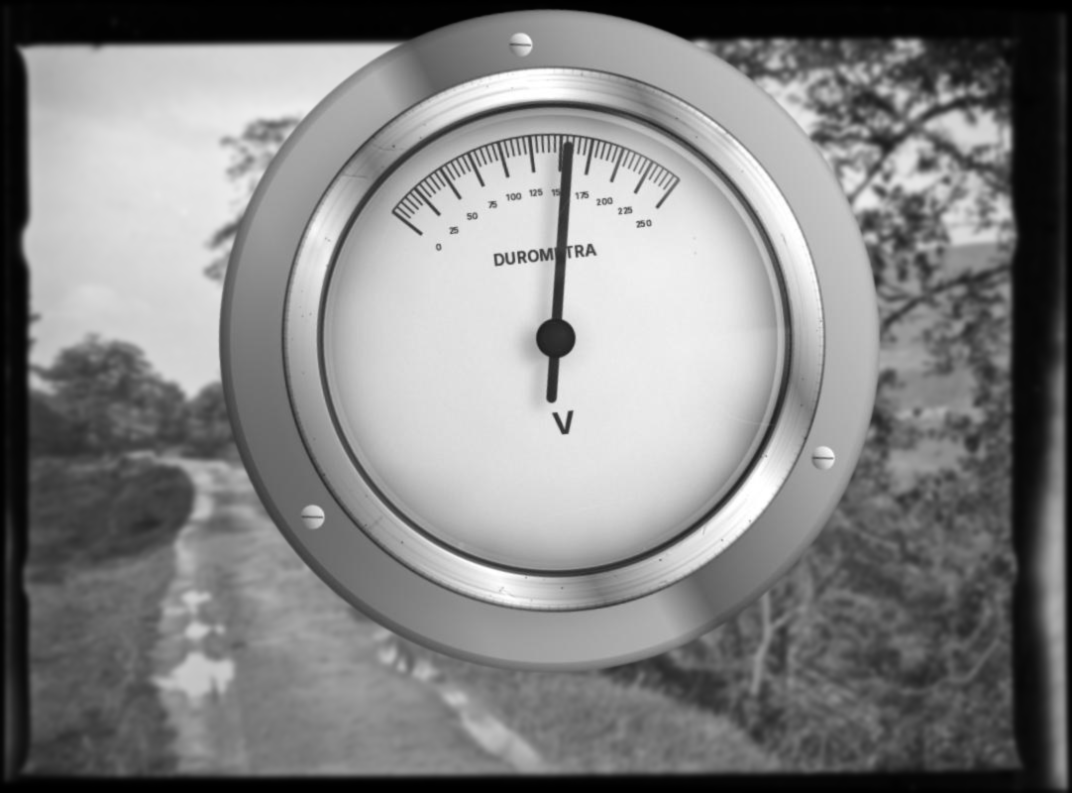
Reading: **155** V
